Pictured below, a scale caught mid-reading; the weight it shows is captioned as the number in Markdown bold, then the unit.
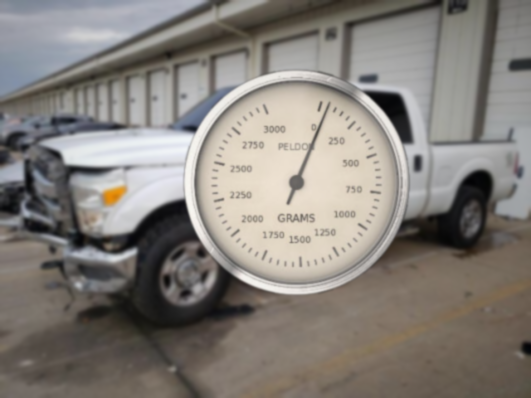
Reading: **50** g
